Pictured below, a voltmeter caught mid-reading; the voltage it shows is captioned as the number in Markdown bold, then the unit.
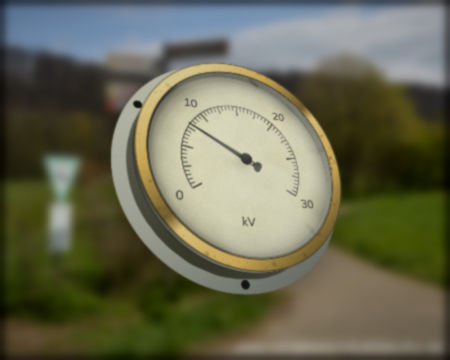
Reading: **7.5** kV
